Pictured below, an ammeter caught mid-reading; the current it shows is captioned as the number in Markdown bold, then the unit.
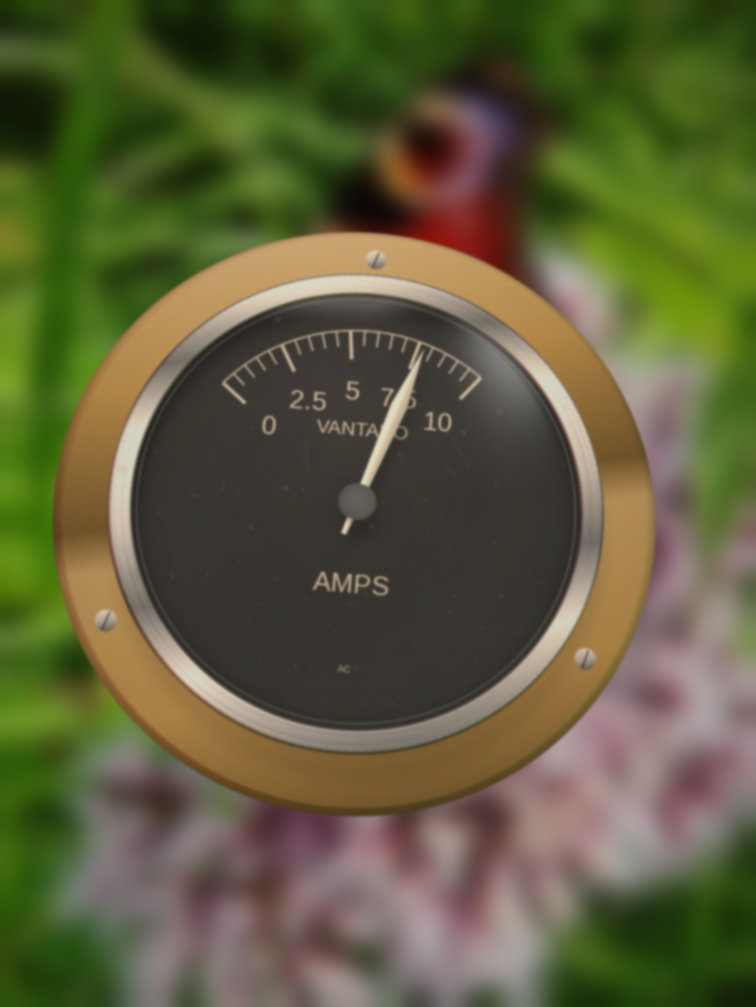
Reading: **7.75** A
